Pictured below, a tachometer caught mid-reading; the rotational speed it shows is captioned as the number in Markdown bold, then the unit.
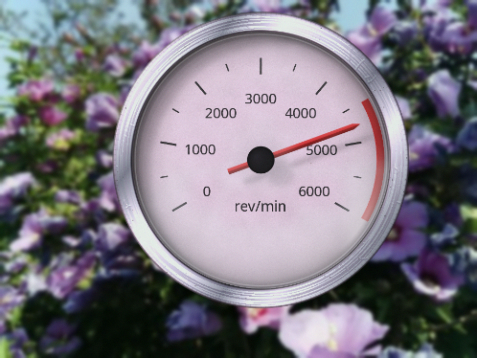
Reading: **4750** rpm
